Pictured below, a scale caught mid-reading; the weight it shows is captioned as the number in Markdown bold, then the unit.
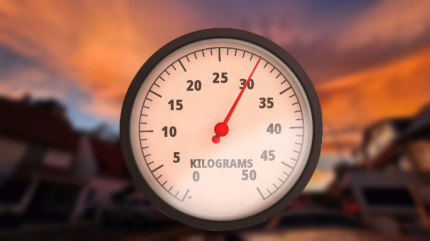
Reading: **30** kg
